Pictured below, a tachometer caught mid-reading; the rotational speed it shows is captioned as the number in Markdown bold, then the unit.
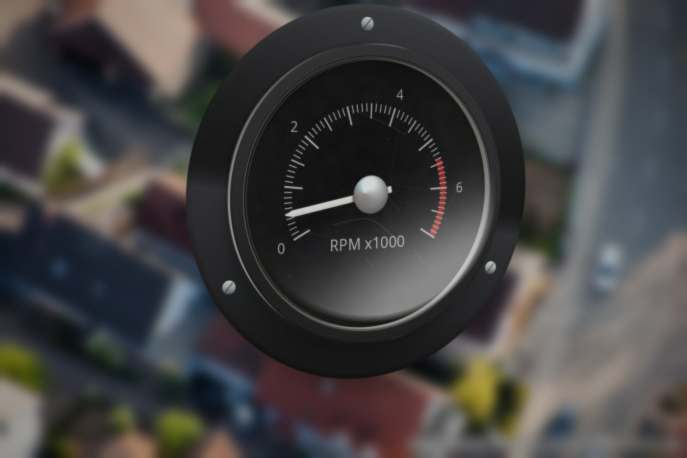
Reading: **500** rpm
